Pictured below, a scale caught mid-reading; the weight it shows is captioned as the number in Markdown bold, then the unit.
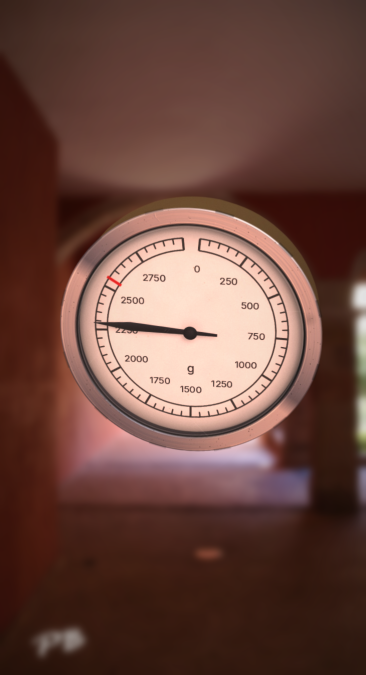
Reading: **2300** g
